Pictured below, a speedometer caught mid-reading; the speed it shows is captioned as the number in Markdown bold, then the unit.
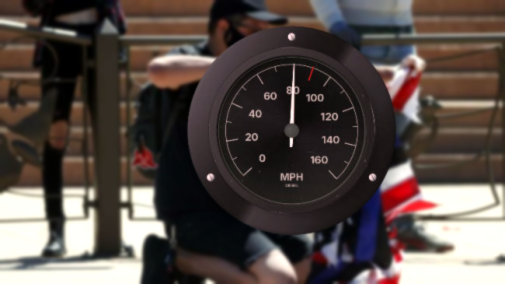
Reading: **80** mph
